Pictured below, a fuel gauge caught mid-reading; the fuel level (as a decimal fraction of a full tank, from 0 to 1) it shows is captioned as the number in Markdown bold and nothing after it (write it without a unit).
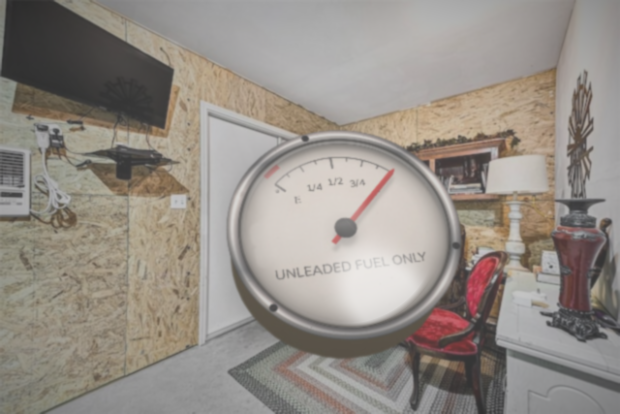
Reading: **1**
